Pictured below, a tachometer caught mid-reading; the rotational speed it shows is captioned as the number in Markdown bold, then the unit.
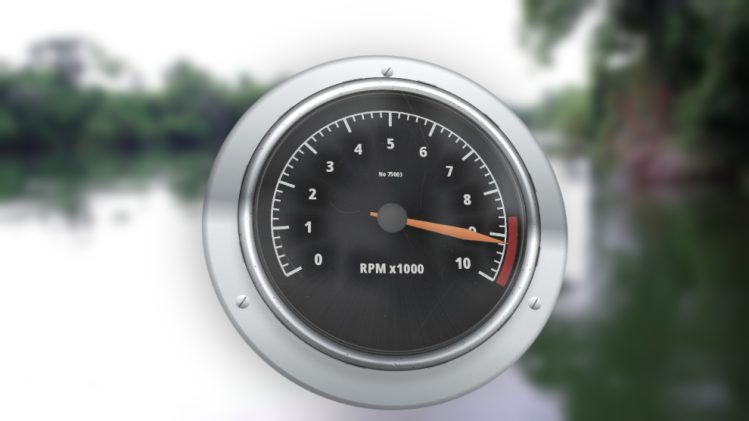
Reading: **9200** rpm
